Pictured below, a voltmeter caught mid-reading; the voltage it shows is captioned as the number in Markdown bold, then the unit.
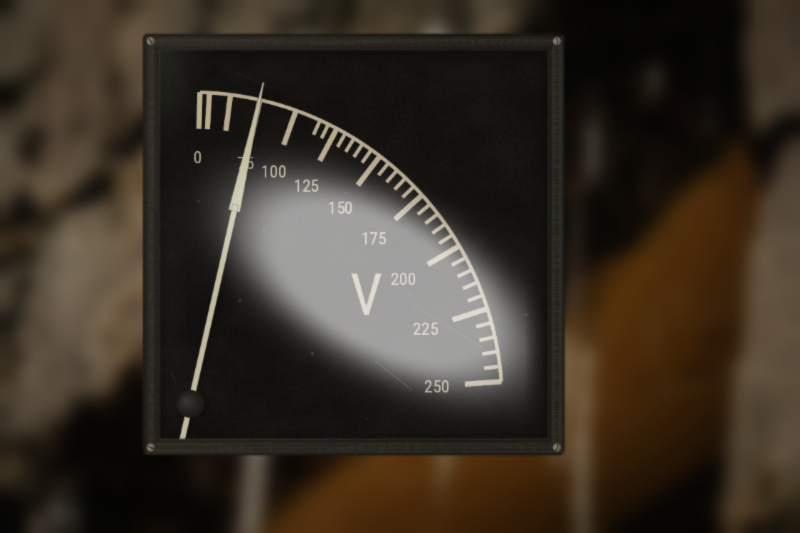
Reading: **75** V
